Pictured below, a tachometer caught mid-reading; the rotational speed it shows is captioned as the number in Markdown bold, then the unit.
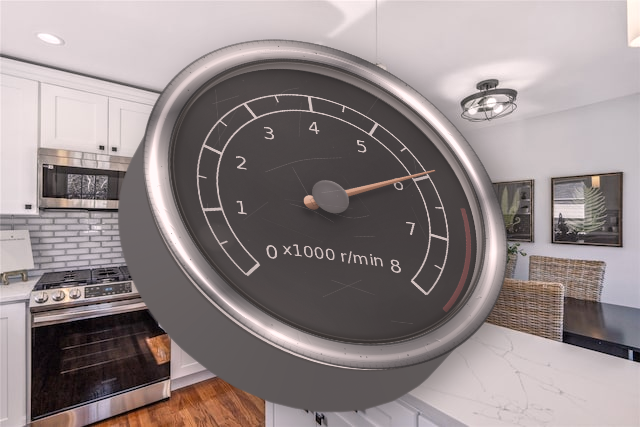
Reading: **6000** rpm
